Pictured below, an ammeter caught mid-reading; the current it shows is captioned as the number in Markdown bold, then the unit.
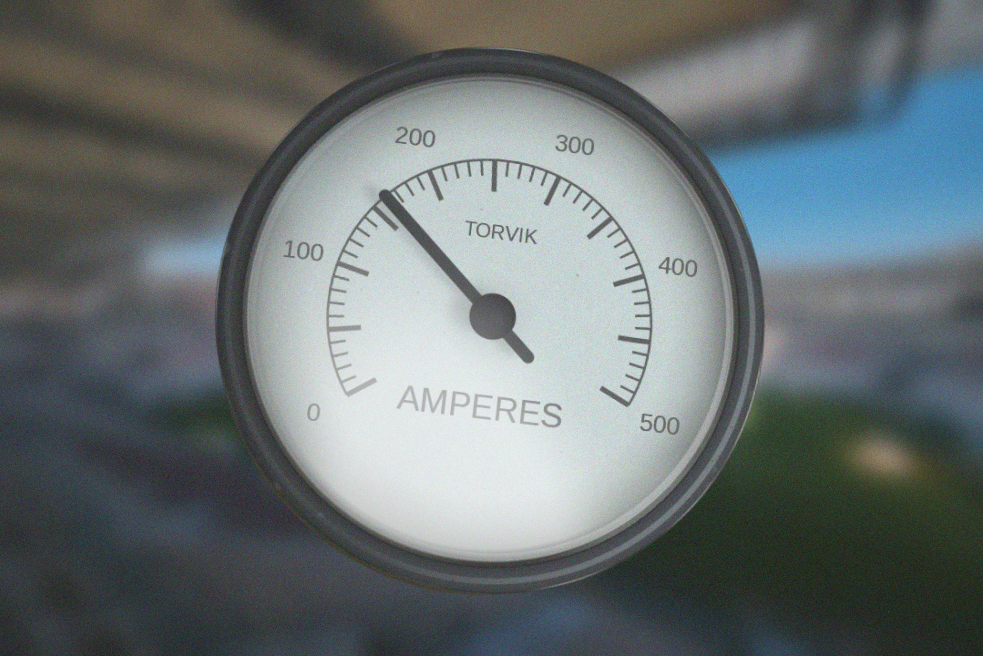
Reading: **160** A
